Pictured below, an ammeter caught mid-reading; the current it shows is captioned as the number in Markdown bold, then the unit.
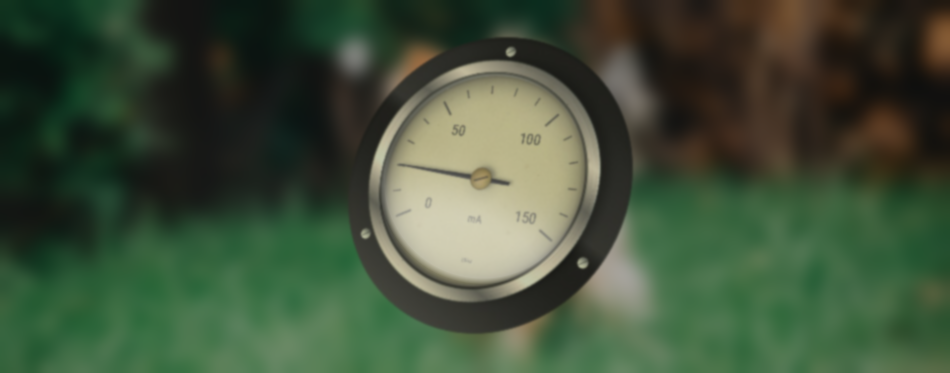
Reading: **20** mA
